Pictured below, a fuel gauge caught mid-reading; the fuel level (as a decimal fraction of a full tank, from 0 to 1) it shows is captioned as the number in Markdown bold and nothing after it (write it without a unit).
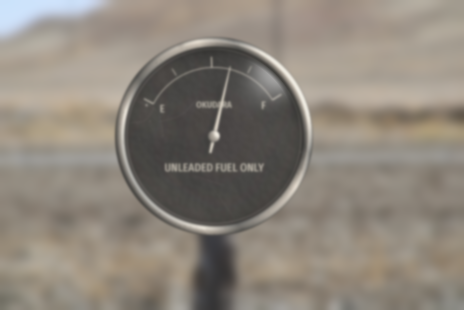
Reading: **0.625**
